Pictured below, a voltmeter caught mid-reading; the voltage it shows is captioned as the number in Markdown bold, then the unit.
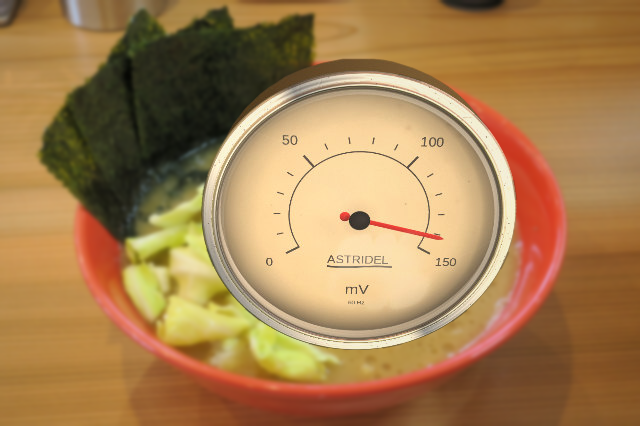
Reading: **140** mV
